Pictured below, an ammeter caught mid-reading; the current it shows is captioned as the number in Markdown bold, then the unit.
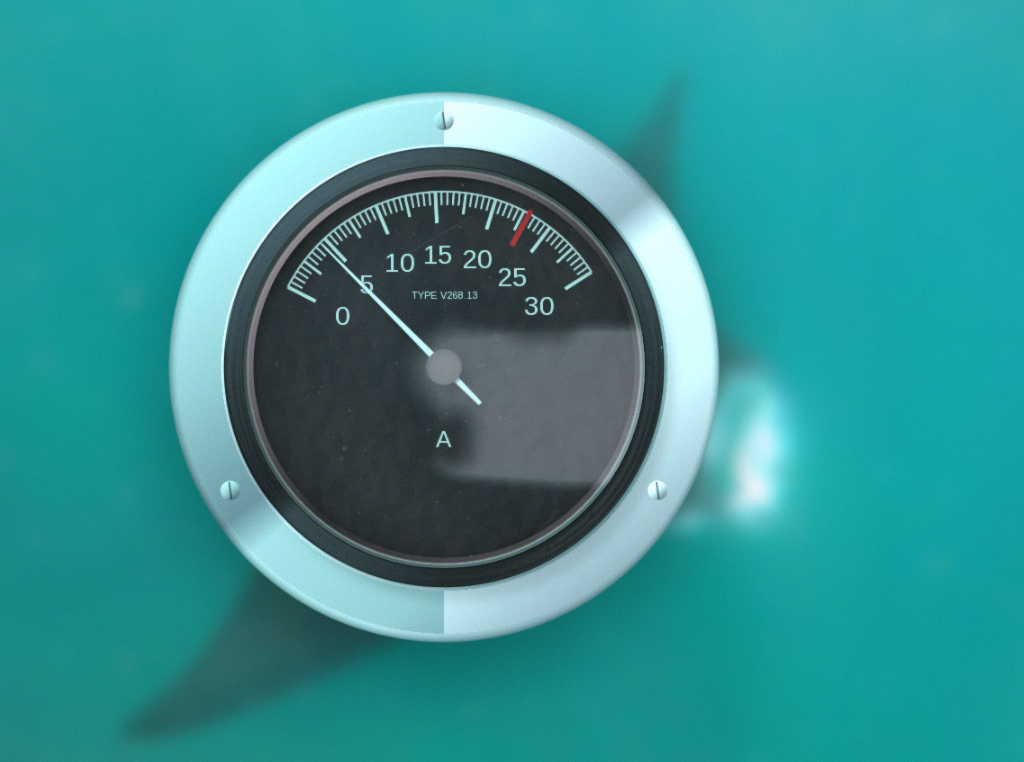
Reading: **4.5** A
